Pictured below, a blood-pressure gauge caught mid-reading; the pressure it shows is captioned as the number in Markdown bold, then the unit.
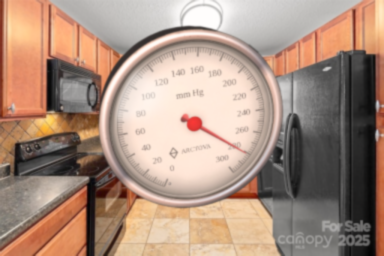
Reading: **280** mmHg
